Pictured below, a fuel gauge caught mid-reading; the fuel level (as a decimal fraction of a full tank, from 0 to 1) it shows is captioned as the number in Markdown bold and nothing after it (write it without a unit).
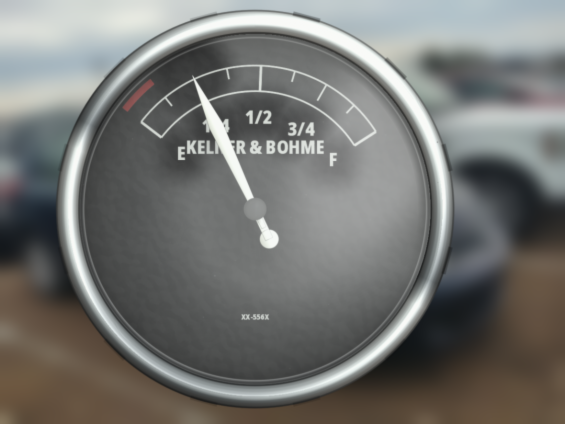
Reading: **0.25**
